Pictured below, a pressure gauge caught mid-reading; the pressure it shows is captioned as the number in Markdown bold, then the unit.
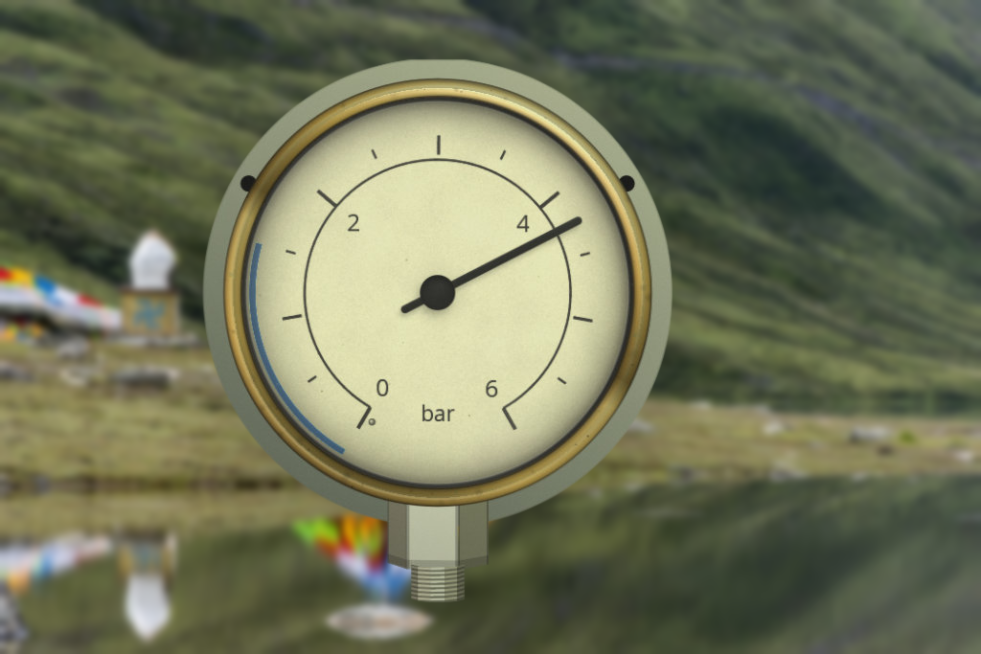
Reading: **4.25** bar
